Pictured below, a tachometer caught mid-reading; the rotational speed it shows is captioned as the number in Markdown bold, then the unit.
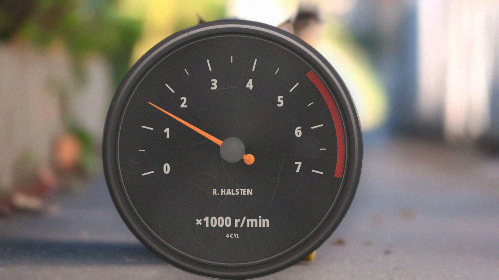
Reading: **1500** rpm
